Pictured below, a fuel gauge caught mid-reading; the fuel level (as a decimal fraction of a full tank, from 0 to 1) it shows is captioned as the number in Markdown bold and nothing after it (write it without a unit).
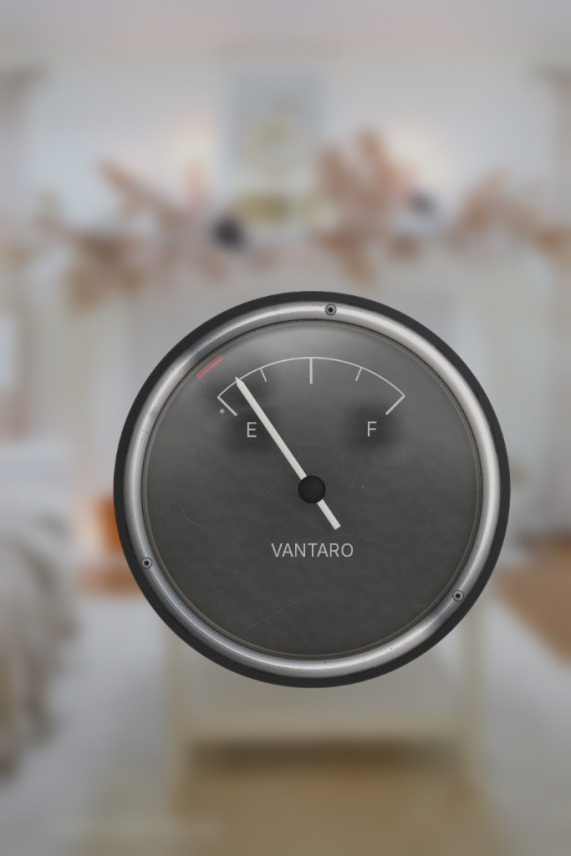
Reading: **0.125**
